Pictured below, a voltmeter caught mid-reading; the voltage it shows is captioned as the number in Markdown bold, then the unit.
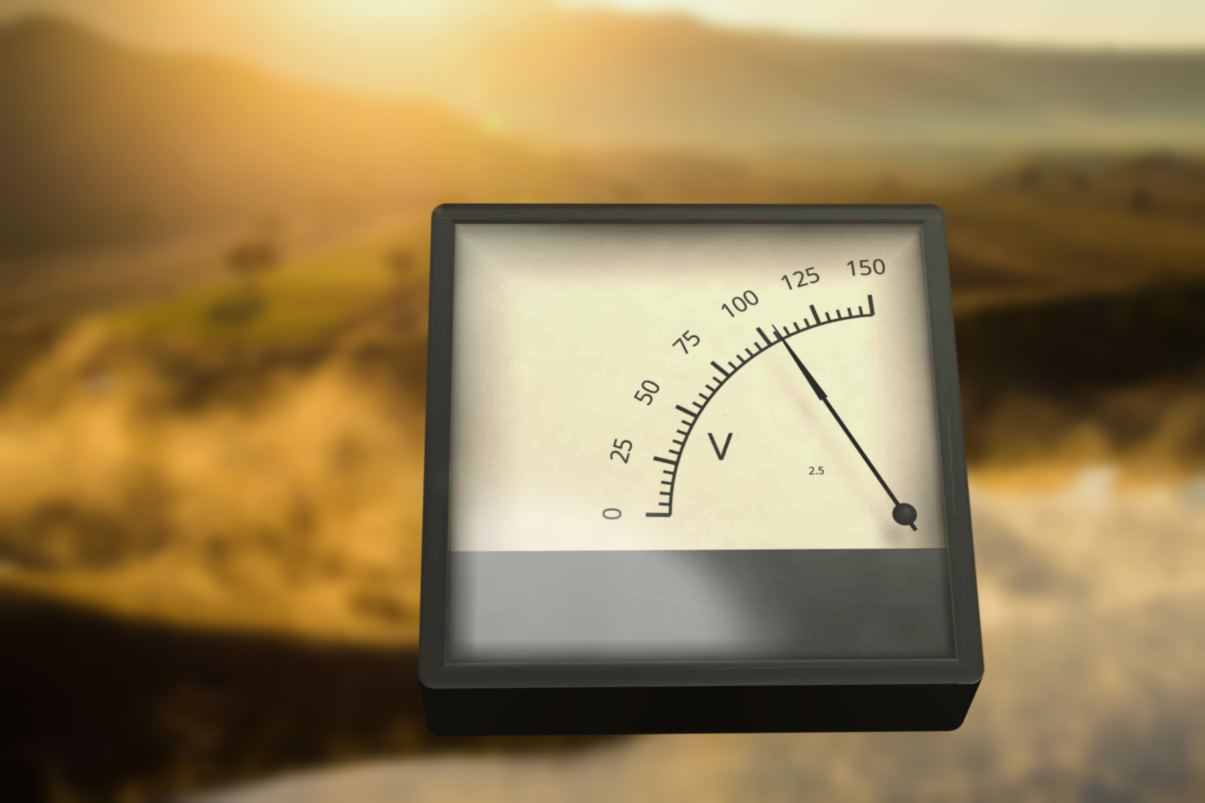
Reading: **105** V
